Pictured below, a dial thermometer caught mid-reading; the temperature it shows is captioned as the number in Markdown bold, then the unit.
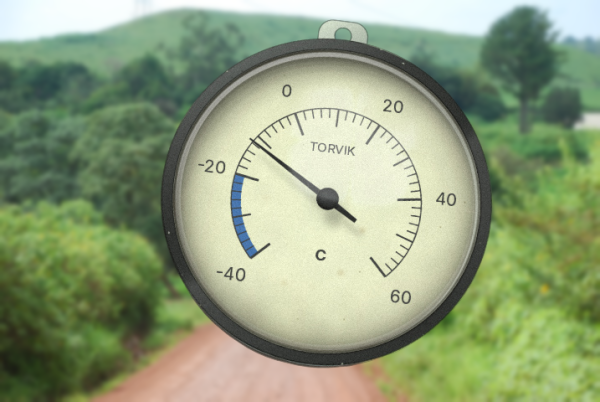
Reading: **-12** °C
